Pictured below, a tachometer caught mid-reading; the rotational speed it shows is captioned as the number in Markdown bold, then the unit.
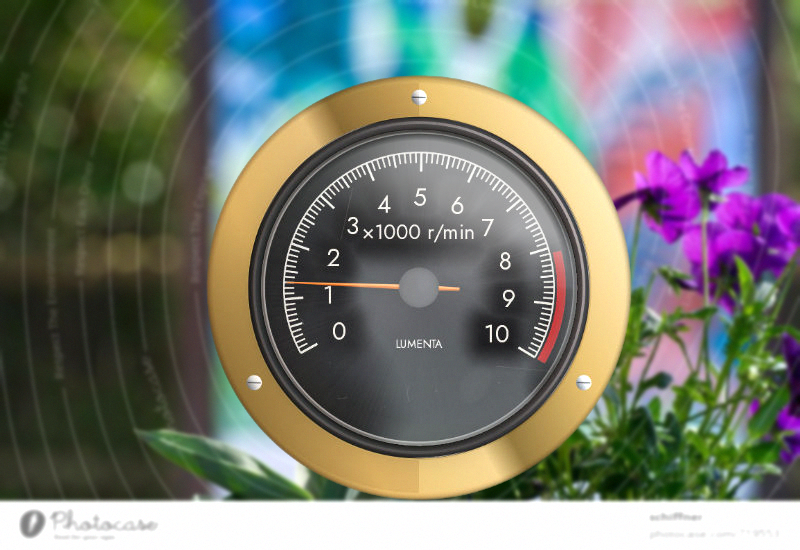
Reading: **1300** rpm
